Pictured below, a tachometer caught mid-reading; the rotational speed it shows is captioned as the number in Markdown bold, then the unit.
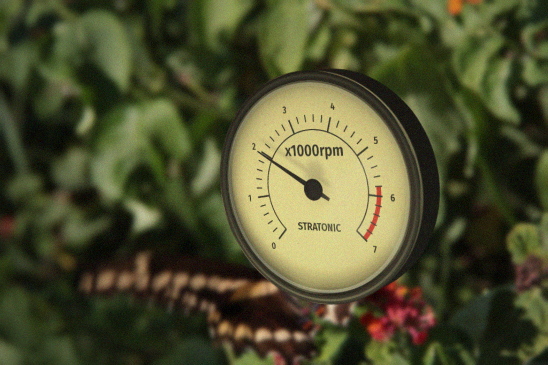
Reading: **2000** rpm
